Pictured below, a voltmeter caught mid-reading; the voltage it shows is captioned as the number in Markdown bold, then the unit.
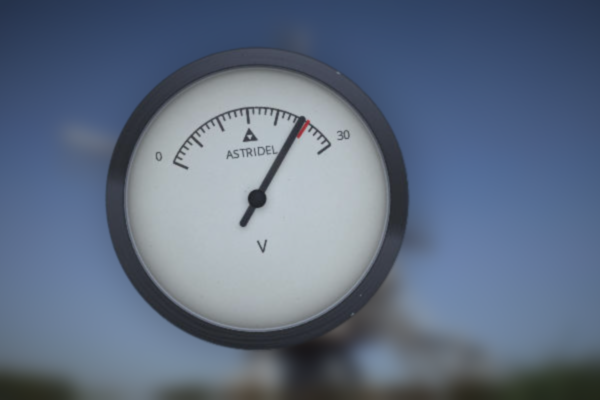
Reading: **24** V
